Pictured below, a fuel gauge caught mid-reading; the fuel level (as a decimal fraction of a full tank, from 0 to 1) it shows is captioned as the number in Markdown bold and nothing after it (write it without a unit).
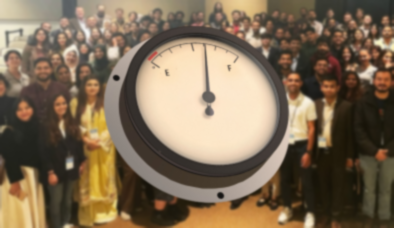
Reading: **0.625**
